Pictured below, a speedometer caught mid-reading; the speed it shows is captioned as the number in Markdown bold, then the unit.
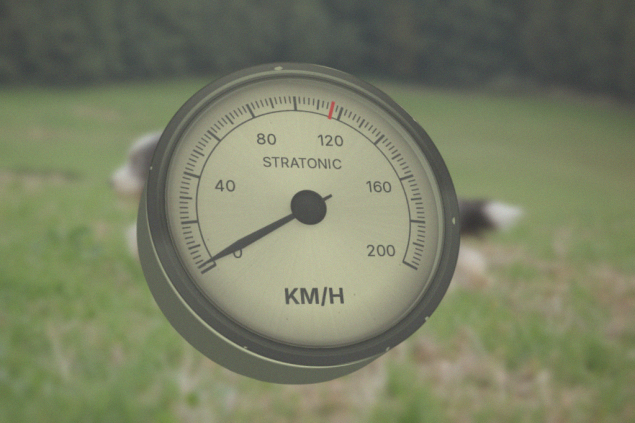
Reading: **2** km/h
